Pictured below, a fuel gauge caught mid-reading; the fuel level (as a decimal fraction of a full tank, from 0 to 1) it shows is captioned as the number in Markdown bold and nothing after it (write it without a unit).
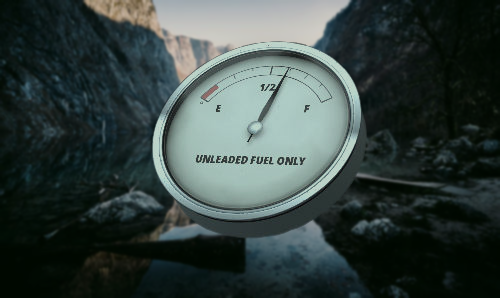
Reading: **0.625**
